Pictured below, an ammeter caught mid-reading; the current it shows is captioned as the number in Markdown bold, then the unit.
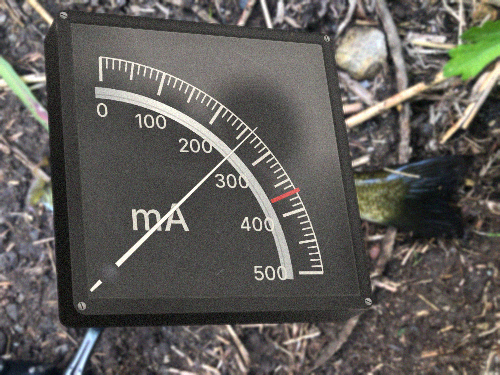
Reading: **260** mA
